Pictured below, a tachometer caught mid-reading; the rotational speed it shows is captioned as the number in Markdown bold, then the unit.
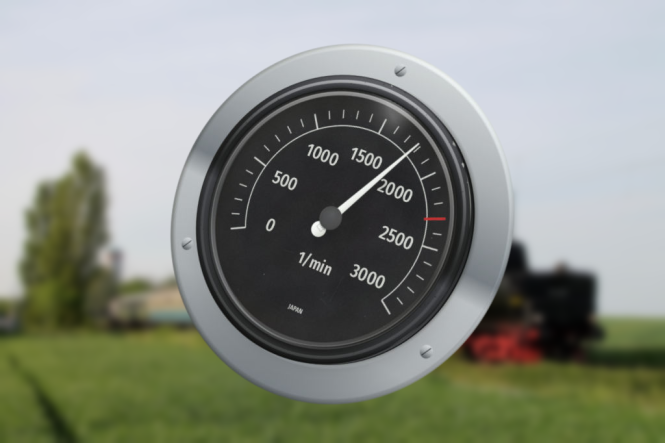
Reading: **1800** rpm
